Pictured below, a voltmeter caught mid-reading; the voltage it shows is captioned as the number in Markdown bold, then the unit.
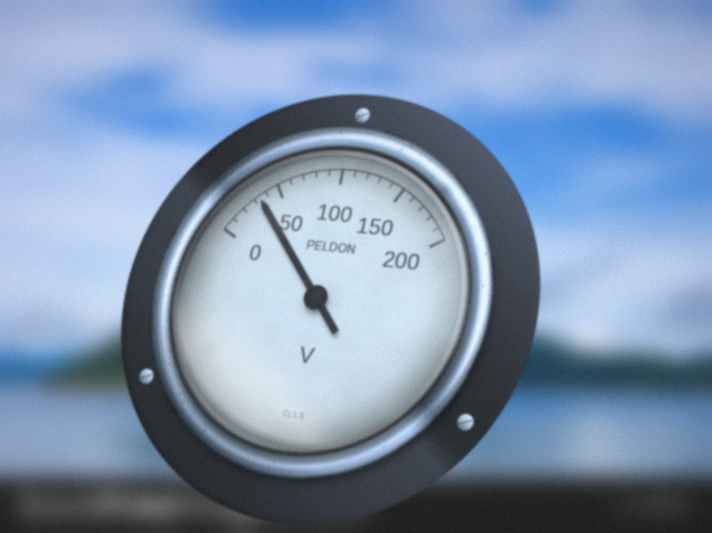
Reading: **35** V
